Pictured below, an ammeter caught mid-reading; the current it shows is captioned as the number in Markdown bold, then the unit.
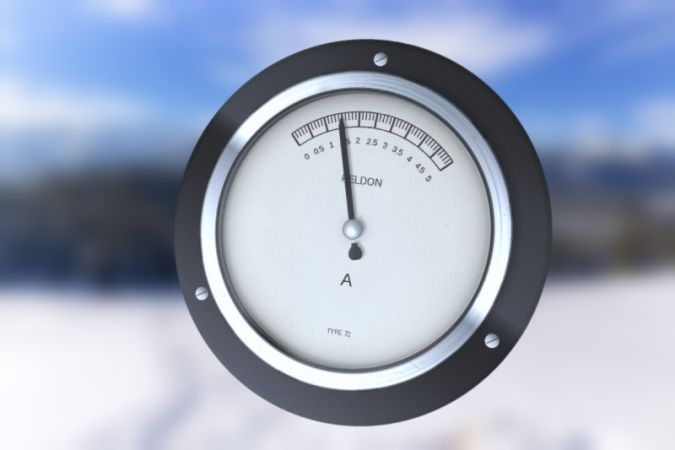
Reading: **1.5** A
